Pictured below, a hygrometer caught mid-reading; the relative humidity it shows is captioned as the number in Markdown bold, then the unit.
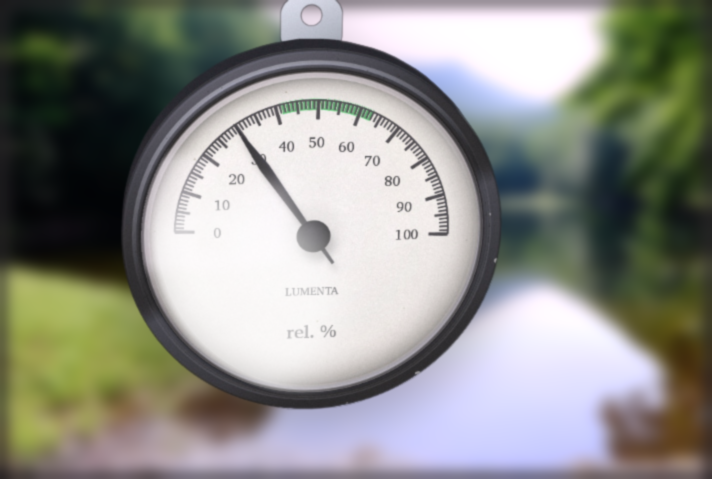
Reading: **30** %
